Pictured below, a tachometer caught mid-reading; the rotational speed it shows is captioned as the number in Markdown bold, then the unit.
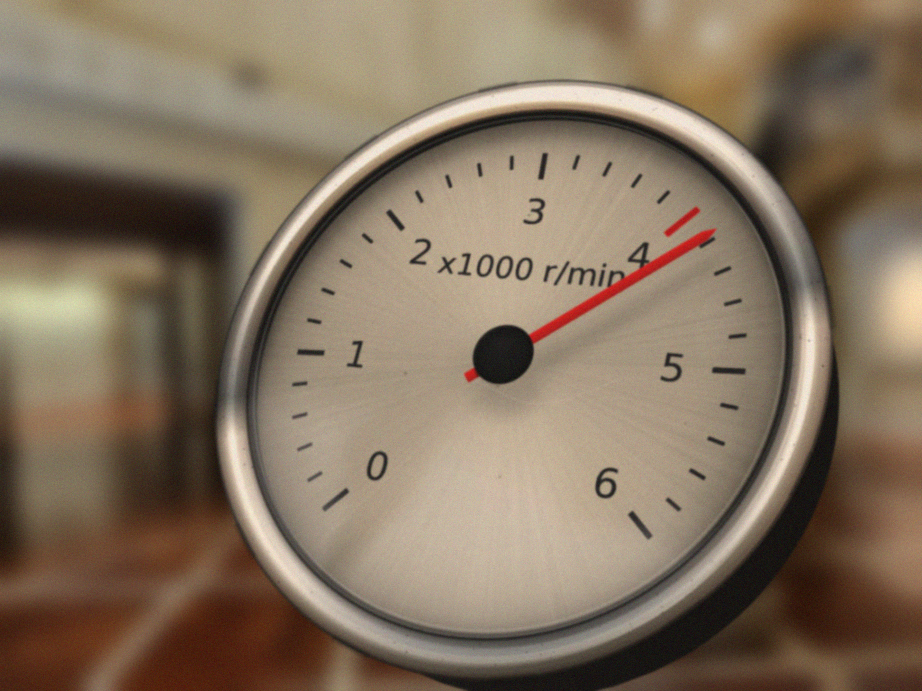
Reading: **4200** rpm
